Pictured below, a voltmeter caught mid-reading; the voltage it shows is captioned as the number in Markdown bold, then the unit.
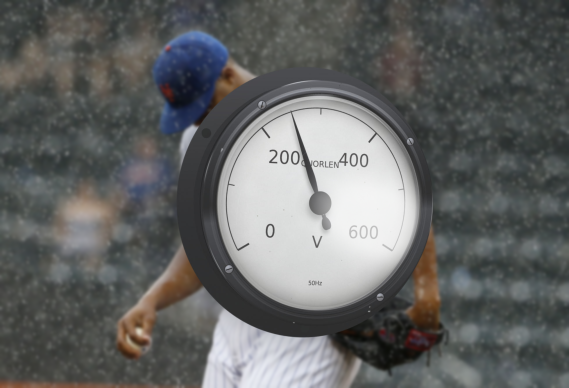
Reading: **250** V
